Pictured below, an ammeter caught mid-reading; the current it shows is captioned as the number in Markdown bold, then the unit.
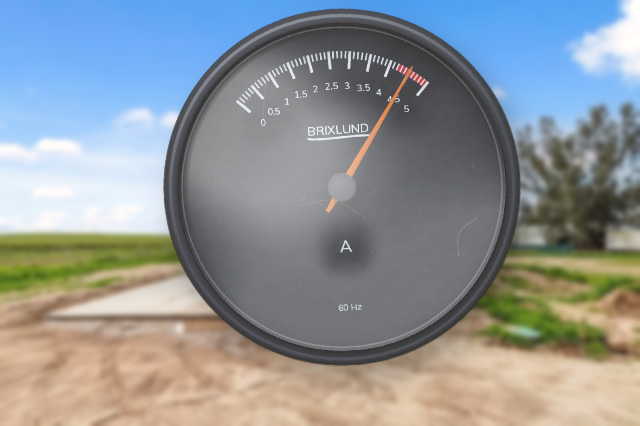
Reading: **4.5** A
